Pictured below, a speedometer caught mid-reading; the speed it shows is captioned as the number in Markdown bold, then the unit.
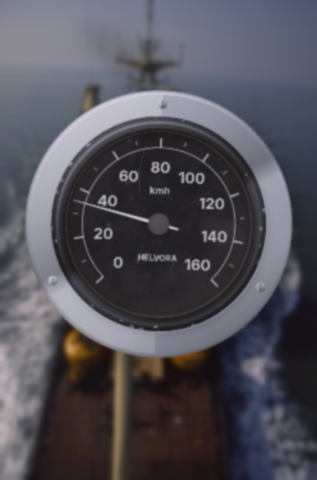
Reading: **35** km/h
